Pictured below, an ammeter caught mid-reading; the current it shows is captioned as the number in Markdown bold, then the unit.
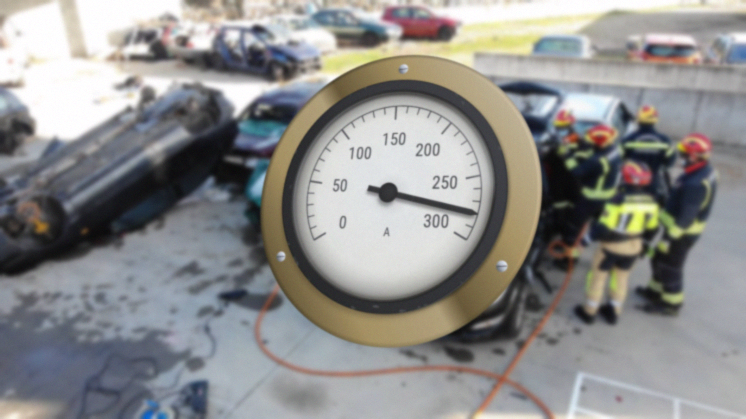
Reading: **280** A
